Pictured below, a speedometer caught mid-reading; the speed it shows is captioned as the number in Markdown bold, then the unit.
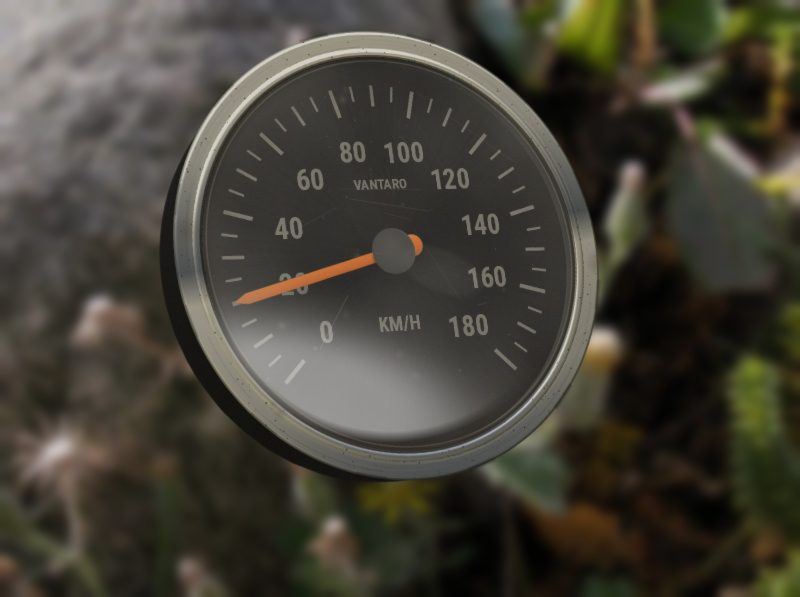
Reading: **20** km/h
